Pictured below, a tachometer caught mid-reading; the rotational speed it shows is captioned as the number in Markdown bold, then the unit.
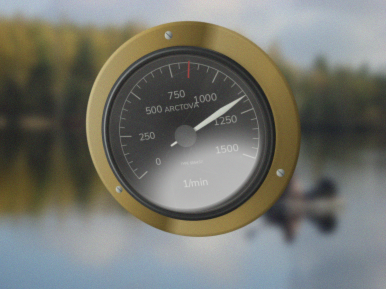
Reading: **1175** rpm
